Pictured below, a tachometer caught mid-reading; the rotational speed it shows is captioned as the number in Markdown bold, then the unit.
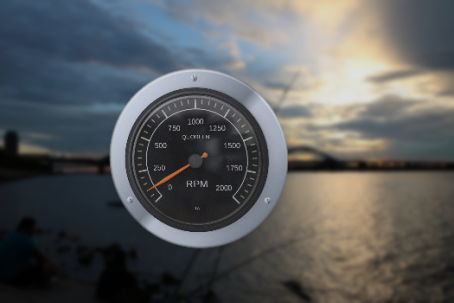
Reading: **100** rpm
